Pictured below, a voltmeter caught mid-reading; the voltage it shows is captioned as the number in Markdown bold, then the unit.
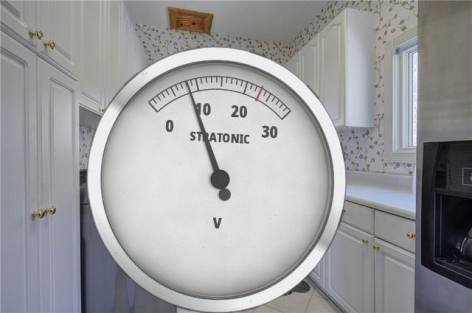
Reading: **8** V
